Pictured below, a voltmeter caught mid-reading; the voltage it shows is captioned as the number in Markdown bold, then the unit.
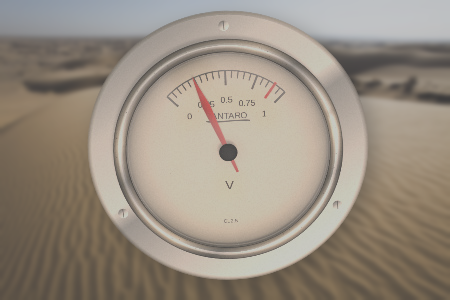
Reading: **0.25** V
